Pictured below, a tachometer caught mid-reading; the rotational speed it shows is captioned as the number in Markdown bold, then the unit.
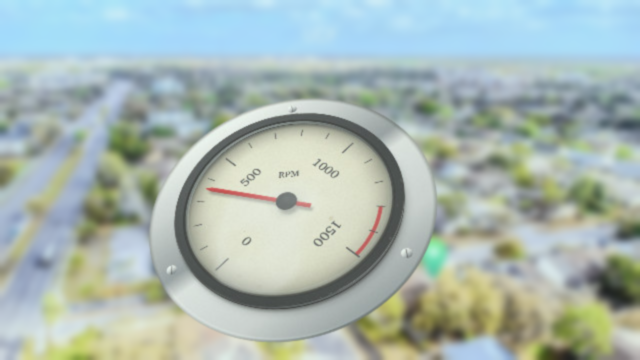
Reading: **350** rpm
